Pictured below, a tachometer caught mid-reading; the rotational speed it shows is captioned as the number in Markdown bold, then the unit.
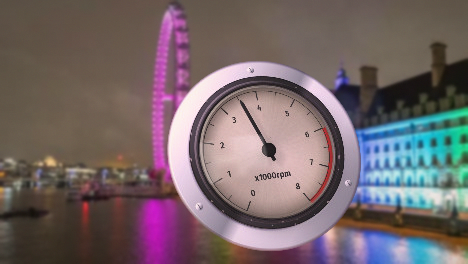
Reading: **3500** rpm
